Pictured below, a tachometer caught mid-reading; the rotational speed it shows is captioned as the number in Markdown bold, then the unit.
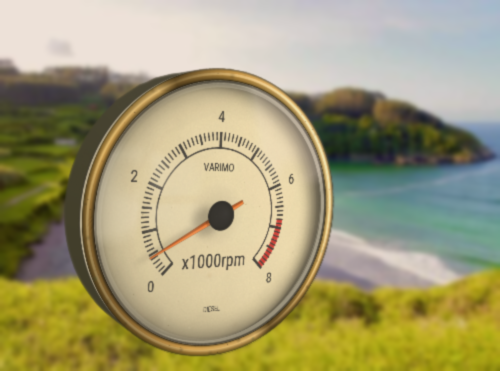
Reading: **500** rpm
